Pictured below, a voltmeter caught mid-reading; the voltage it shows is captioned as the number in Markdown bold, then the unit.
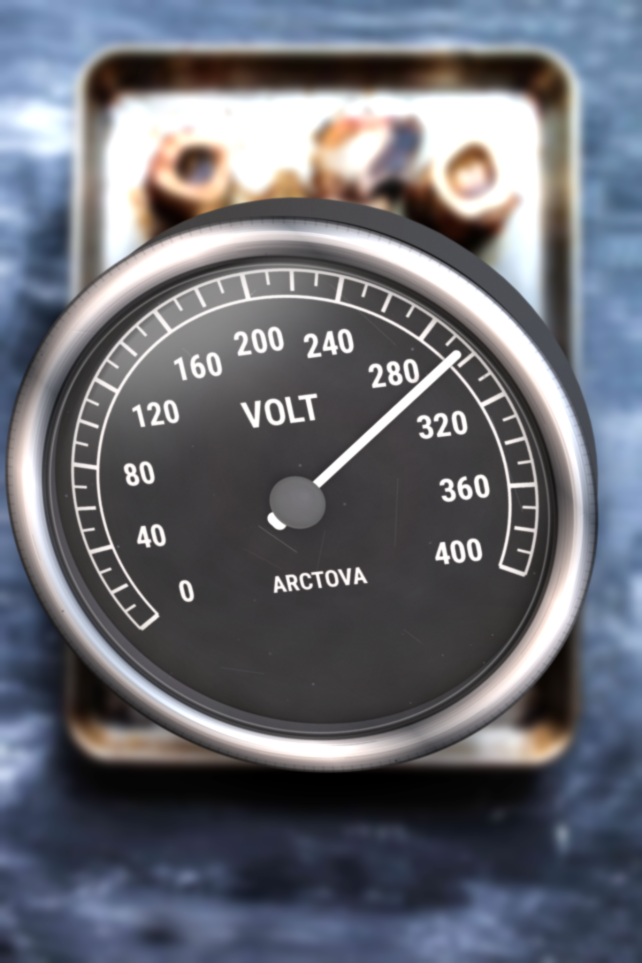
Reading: **295** V
